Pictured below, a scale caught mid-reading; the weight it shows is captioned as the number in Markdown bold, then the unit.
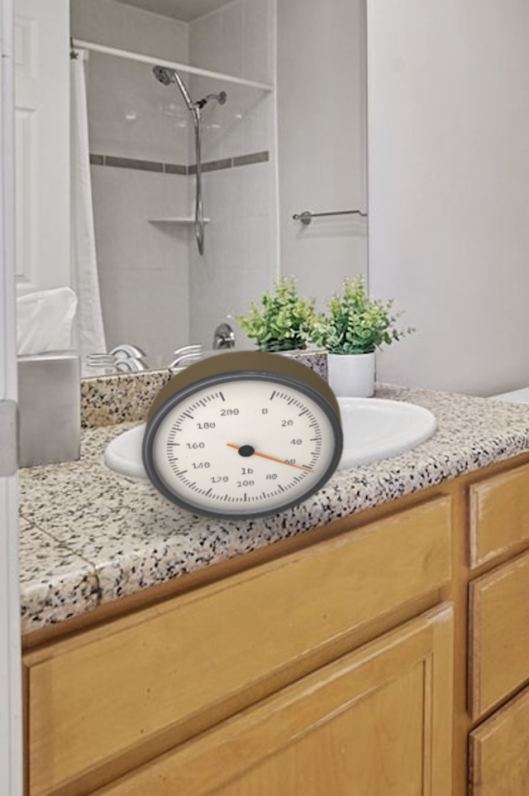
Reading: **60** lb
